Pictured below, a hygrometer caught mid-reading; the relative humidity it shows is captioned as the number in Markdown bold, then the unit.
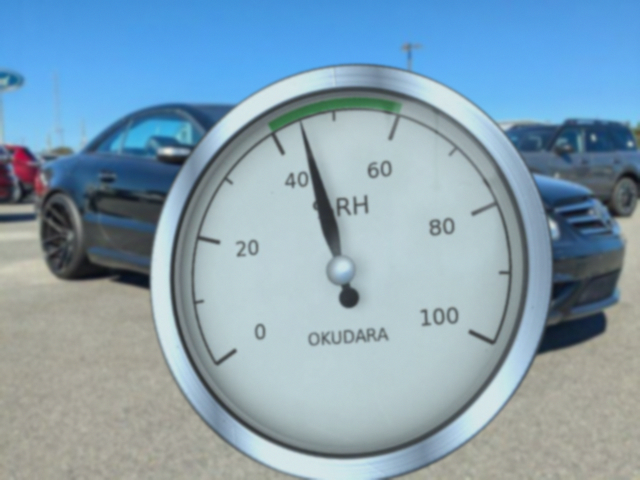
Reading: **45** %
